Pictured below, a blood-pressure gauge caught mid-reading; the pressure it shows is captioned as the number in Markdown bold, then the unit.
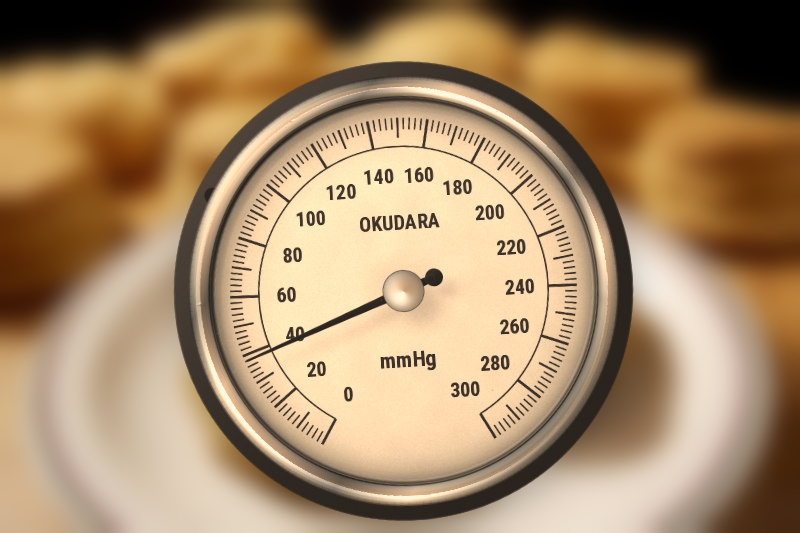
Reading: **38** mmHg
